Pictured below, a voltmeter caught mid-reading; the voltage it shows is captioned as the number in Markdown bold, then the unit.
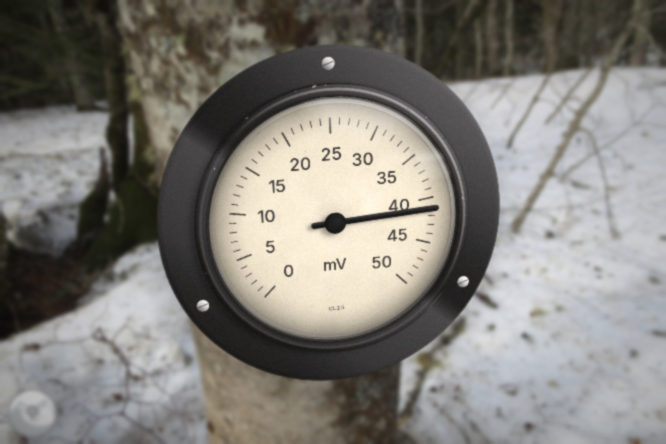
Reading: **41** mV
